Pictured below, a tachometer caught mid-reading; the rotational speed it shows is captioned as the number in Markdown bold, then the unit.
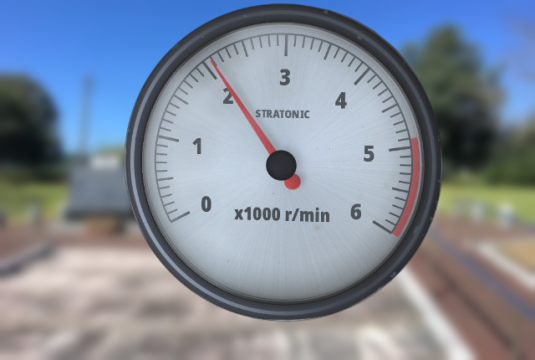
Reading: **2100** rpm
